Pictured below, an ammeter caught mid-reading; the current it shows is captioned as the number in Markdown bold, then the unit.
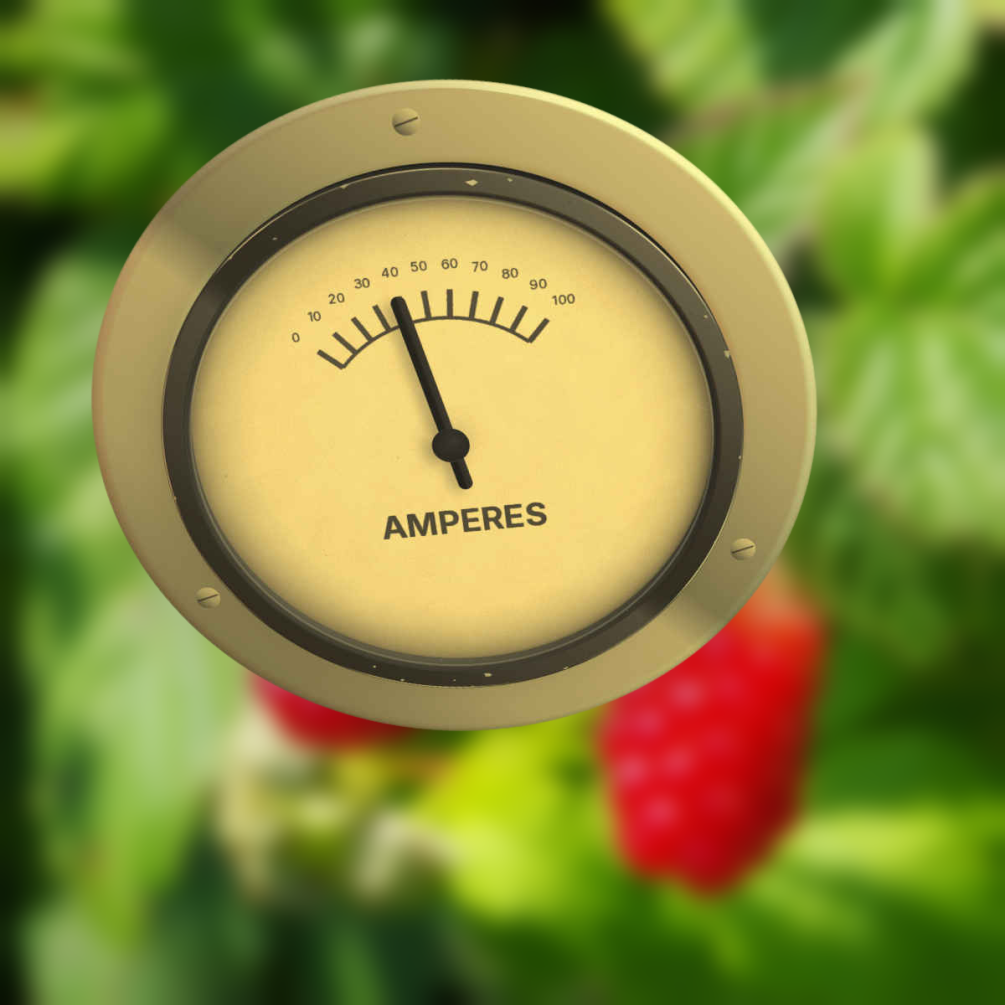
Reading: **40** A
